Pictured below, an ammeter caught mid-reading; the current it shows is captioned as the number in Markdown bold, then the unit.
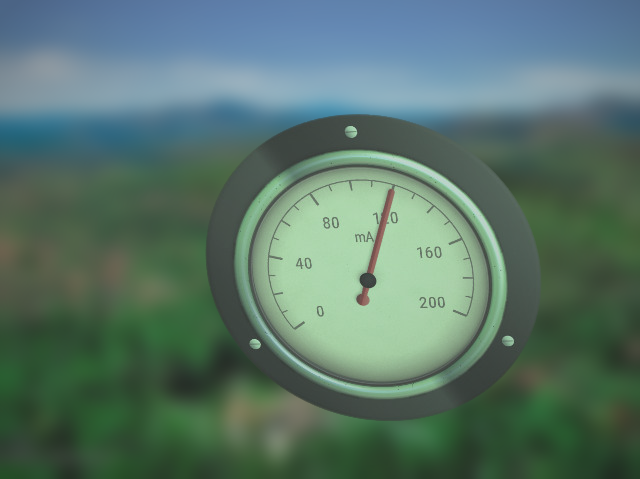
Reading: **120** mA
